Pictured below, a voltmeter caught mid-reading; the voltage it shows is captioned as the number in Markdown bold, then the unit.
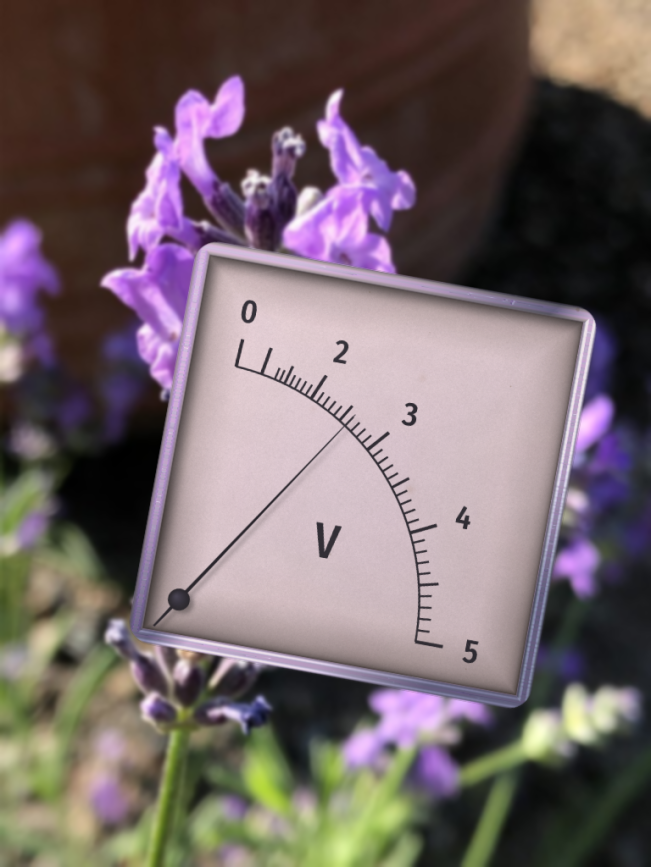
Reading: **2.6** V
